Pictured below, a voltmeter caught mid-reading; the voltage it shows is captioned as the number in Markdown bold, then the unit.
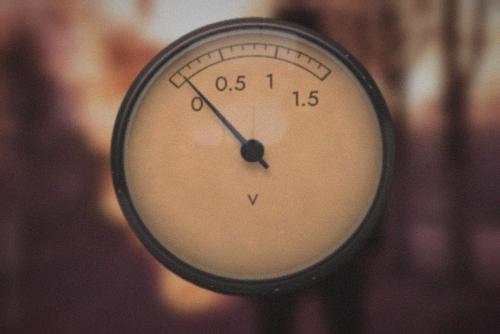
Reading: **0.1** V
